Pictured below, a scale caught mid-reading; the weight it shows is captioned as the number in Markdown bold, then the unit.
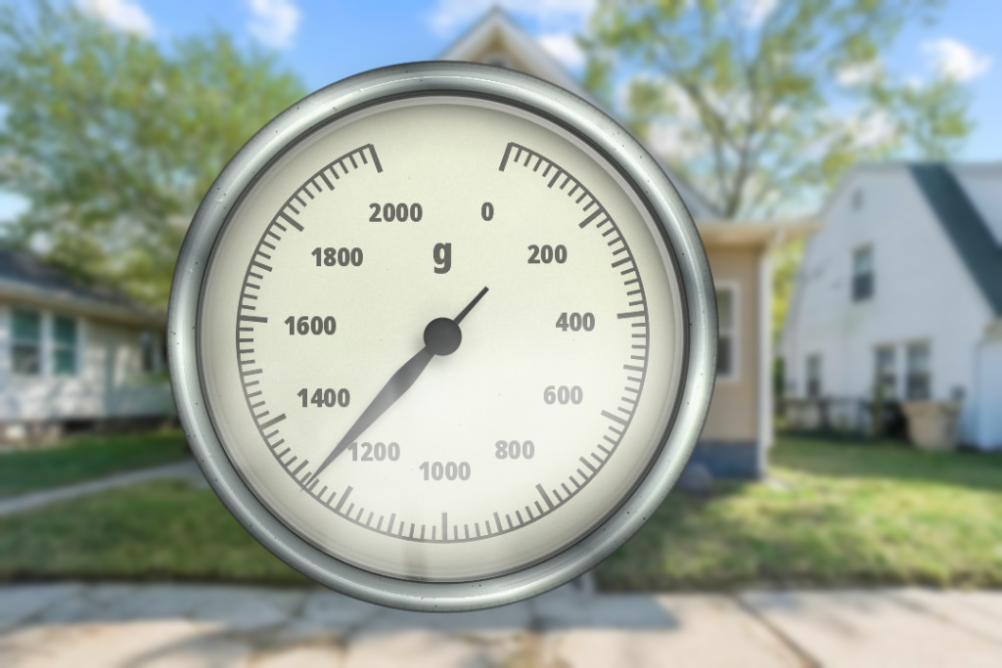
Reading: **1270** g
